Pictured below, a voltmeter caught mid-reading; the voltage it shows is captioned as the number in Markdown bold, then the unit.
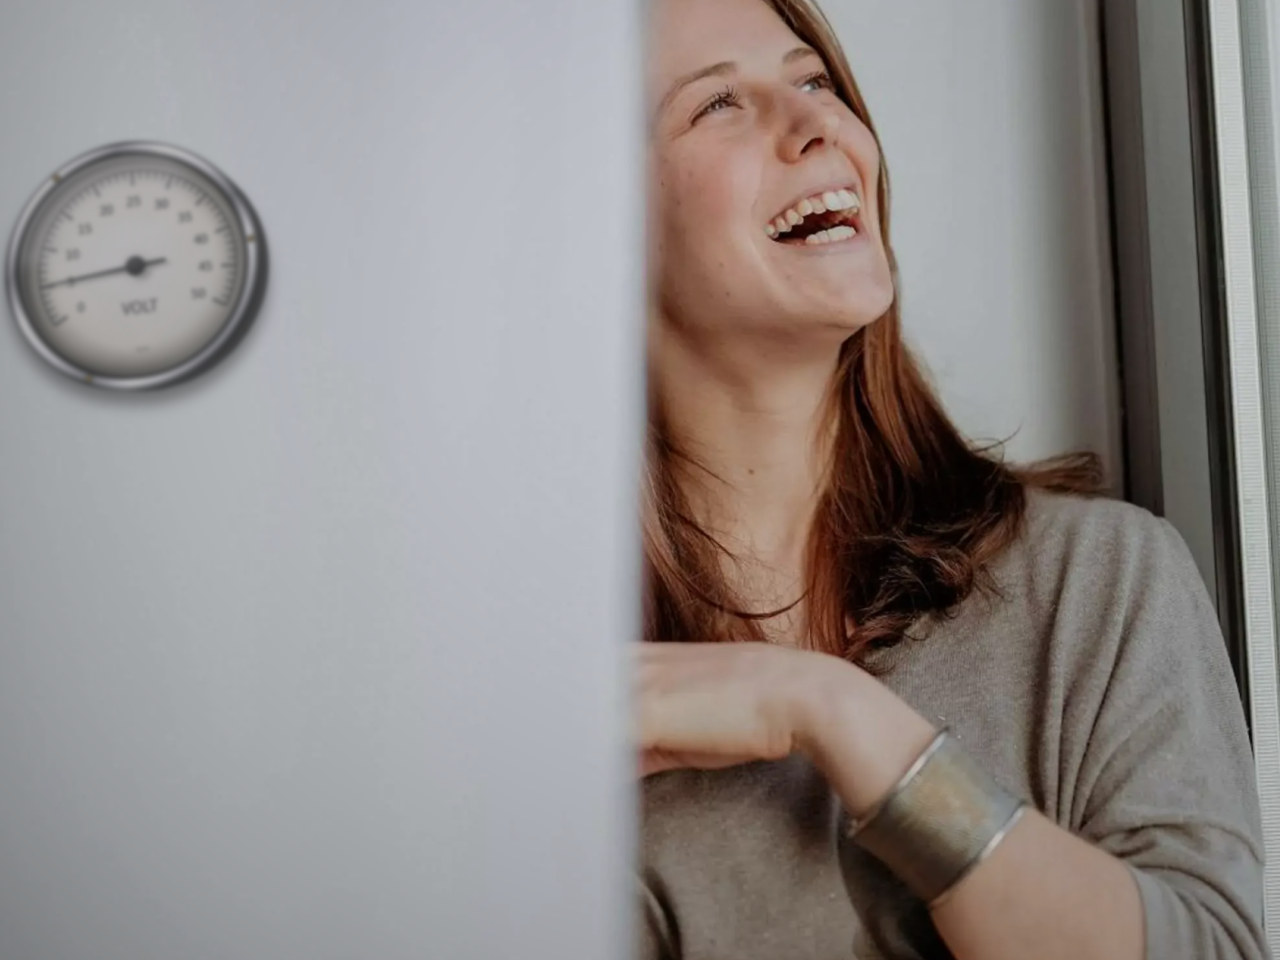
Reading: **5** V
